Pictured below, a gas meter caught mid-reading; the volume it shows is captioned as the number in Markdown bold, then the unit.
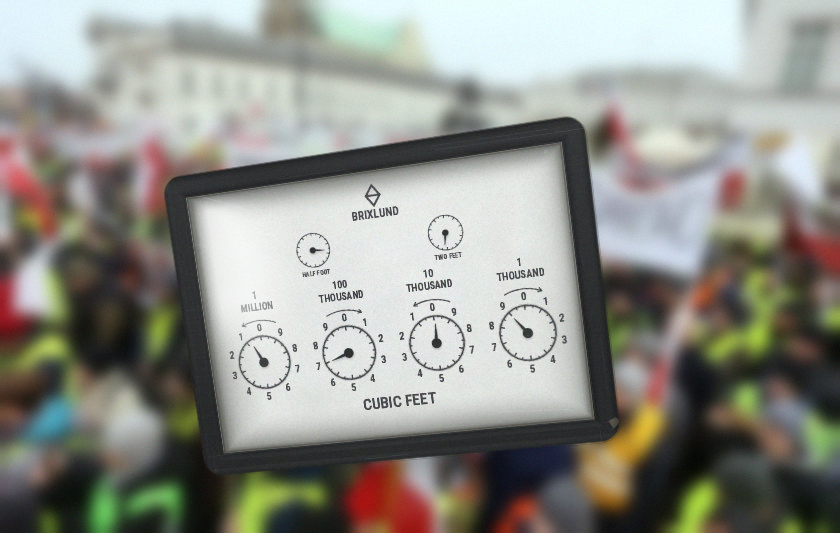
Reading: **69900** ft³
